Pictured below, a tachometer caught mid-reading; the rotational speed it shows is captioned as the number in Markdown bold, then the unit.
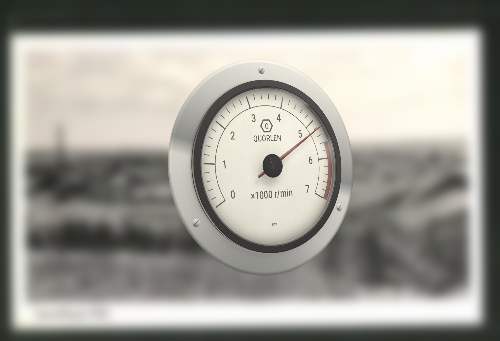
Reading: **5200** rpm
